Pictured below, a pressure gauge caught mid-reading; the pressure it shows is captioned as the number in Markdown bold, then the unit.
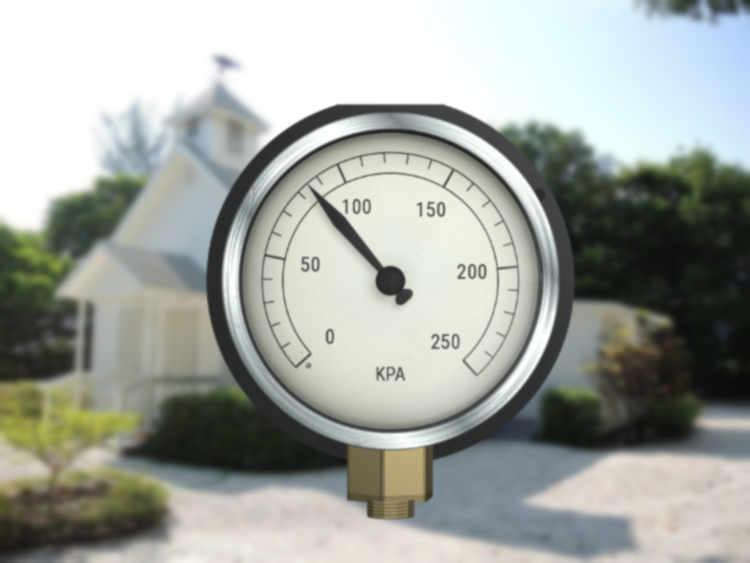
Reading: **85** kPa
